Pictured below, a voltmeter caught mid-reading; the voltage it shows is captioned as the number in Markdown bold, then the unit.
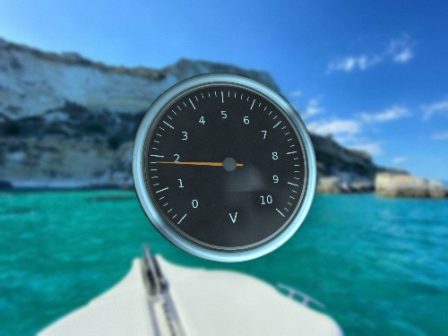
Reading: **1.8** V
